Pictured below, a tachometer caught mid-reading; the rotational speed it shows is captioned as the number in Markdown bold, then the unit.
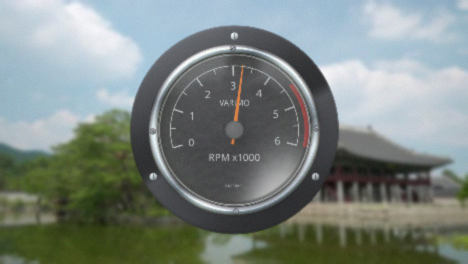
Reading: **3250** rpm
